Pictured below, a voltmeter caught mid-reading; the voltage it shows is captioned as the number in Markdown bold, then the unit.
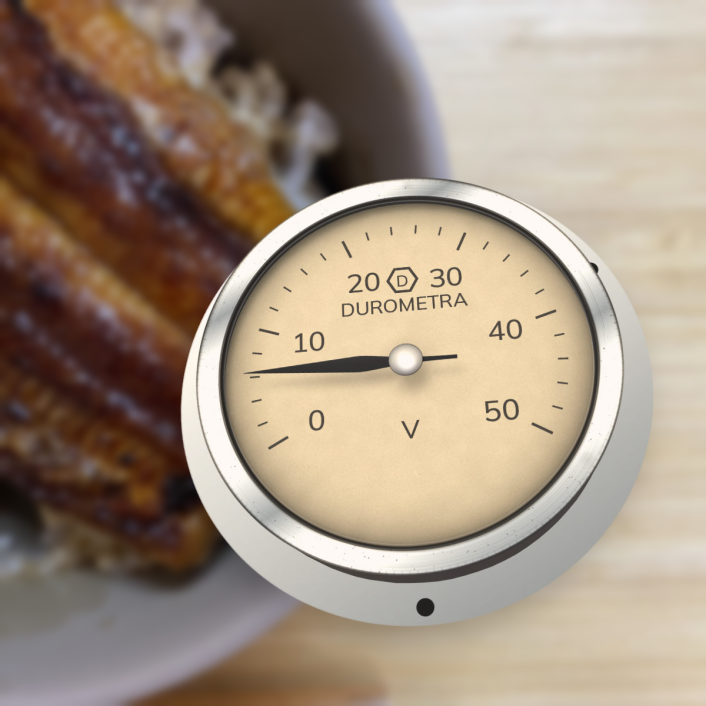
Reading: **6** V
